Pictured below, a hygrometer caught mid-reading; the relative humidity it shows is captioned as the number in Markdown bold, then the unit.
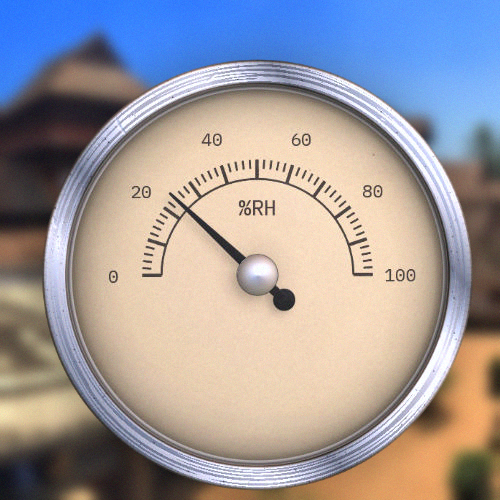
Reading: **24** %
